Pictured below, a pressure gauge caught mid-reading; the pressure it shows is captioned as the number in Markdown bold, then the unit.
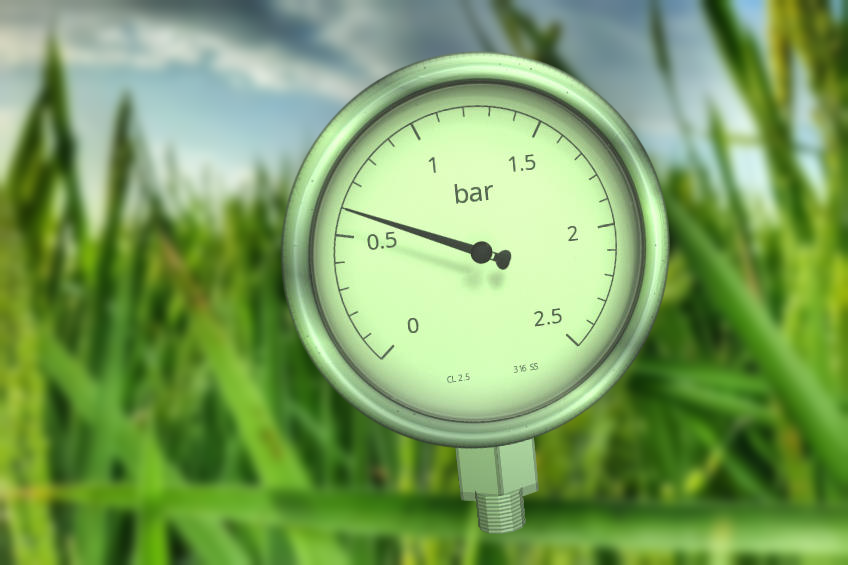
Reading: **0.6** bar
